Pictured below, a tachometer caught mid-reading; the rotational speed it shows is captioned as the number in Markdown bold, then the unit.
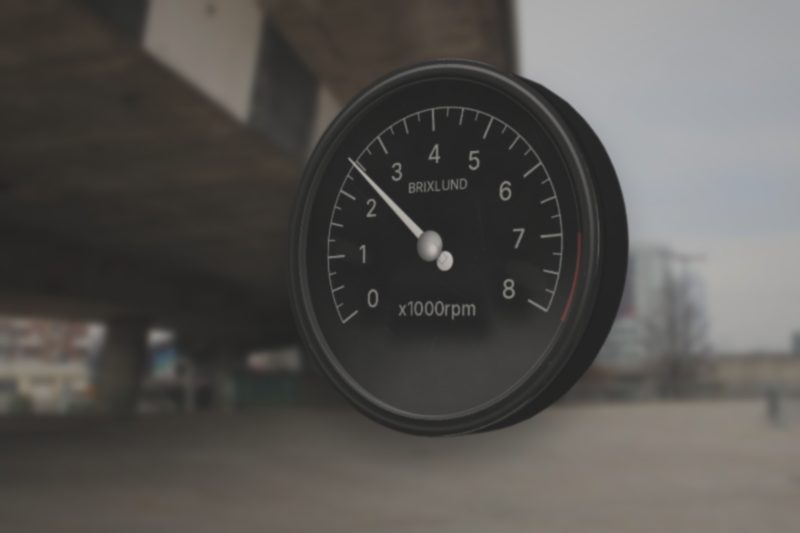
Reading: **2500** rpm
